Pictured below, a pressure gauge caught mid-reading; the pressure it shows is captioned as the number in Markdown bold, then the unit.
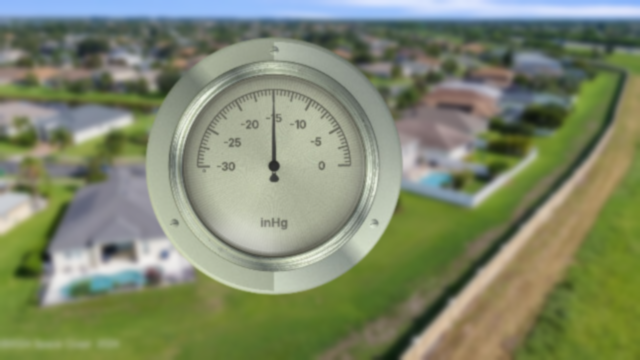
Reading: **-15** inHg
